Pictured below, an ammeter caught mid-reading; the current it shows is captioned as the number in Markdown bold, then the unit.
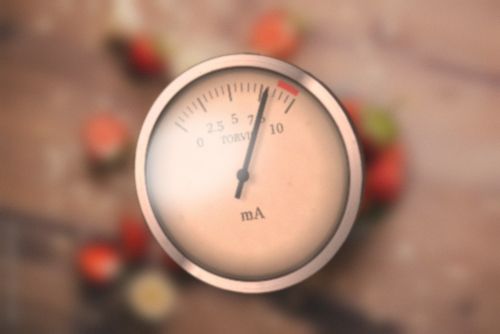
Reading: **8** mA
